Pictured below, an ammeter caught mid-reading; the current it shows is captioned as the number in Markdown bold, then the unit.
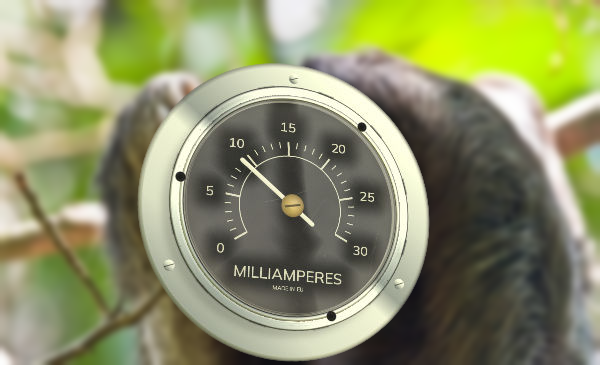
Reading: **9** mA
